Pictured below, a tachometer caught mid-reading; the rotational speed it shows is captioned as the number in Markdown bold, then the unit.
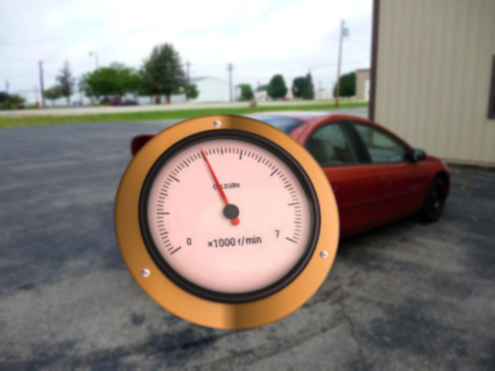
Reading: **3000** rpm
